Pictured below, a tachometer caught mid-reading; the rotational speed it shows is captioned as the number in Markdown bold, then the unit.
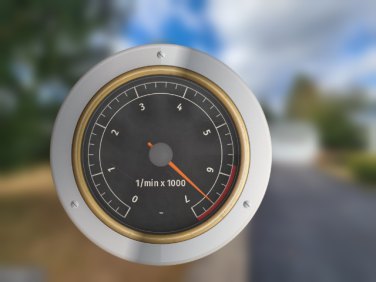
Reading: **6600** rpm
